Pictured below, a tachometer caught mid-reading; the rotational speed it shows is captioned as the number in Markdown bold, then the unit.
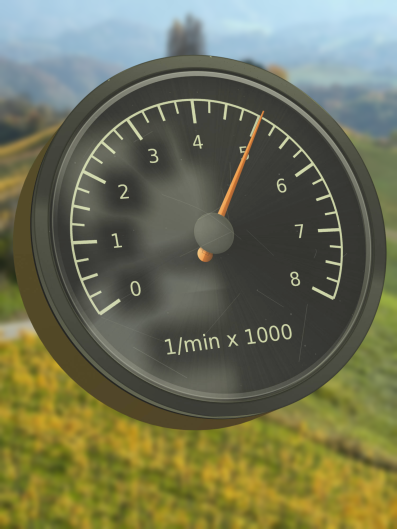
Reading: **5000** rpm
